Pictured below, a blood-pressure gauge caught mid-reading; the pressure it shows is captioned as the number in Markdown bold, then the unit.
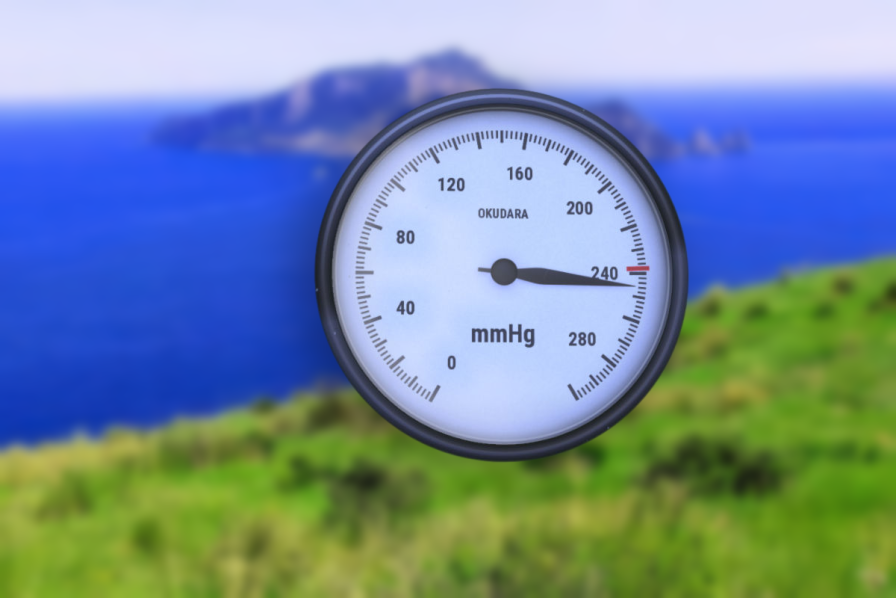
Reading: **246** mmHg
